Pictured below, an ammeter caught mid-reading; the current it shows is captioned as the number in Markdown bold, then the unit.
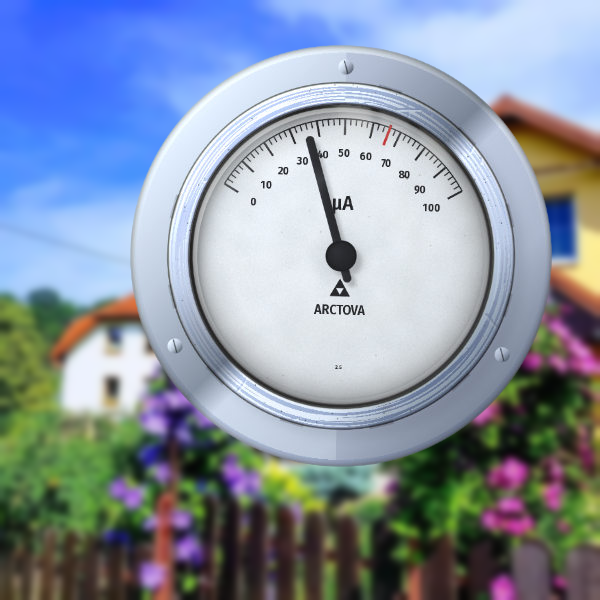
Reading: **36** µA
